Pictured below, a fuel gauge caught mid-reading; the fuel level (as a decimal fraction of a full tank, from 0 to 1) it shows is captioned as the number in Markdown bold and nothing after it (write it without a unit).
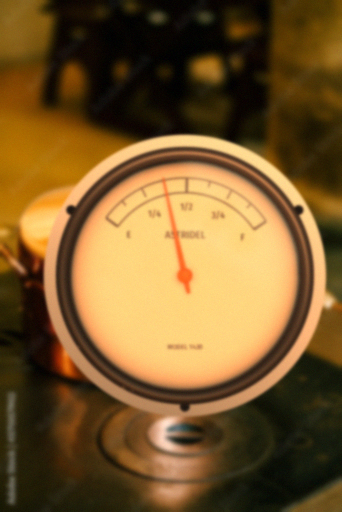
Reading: **0.375**
